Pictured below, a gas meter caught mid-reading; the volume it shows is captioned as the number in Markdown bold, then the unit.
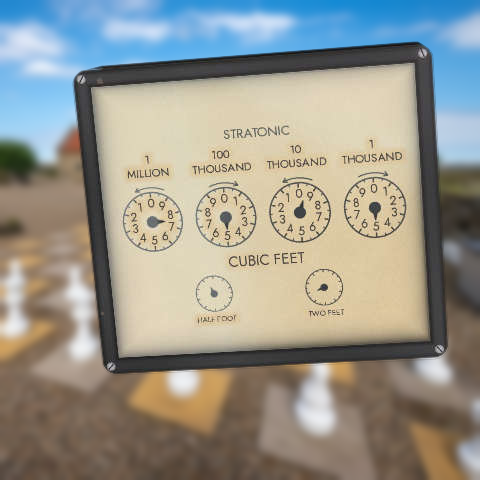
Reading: **749500** ft³
